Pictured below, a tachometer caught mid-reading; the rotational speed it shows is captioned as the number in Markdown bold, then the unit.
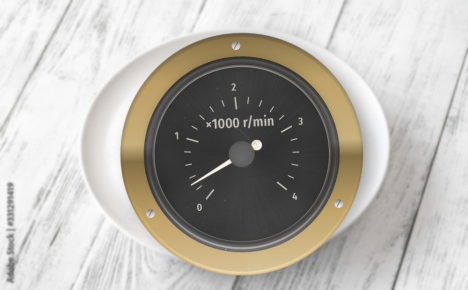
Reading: **300** rpm
